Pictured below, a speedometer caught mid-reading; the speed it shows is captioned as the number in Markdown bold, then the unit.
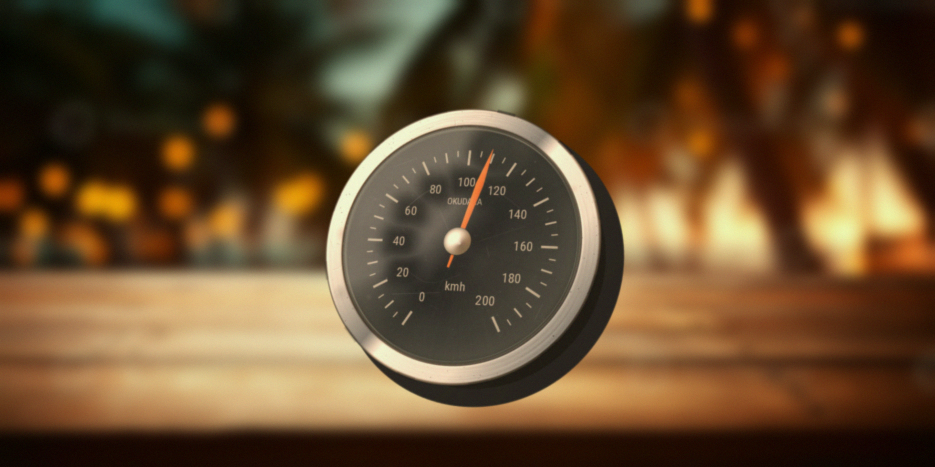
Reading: **110** km/h
